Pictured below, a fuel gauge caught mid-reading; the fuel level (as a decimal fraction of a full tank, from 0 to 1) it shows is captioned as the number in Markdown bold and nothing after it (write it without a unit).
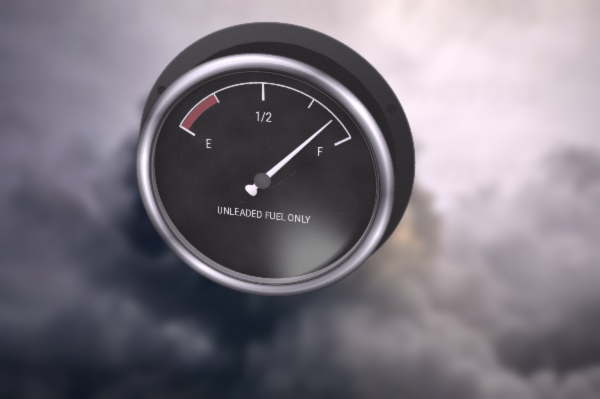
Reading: **0.875**
